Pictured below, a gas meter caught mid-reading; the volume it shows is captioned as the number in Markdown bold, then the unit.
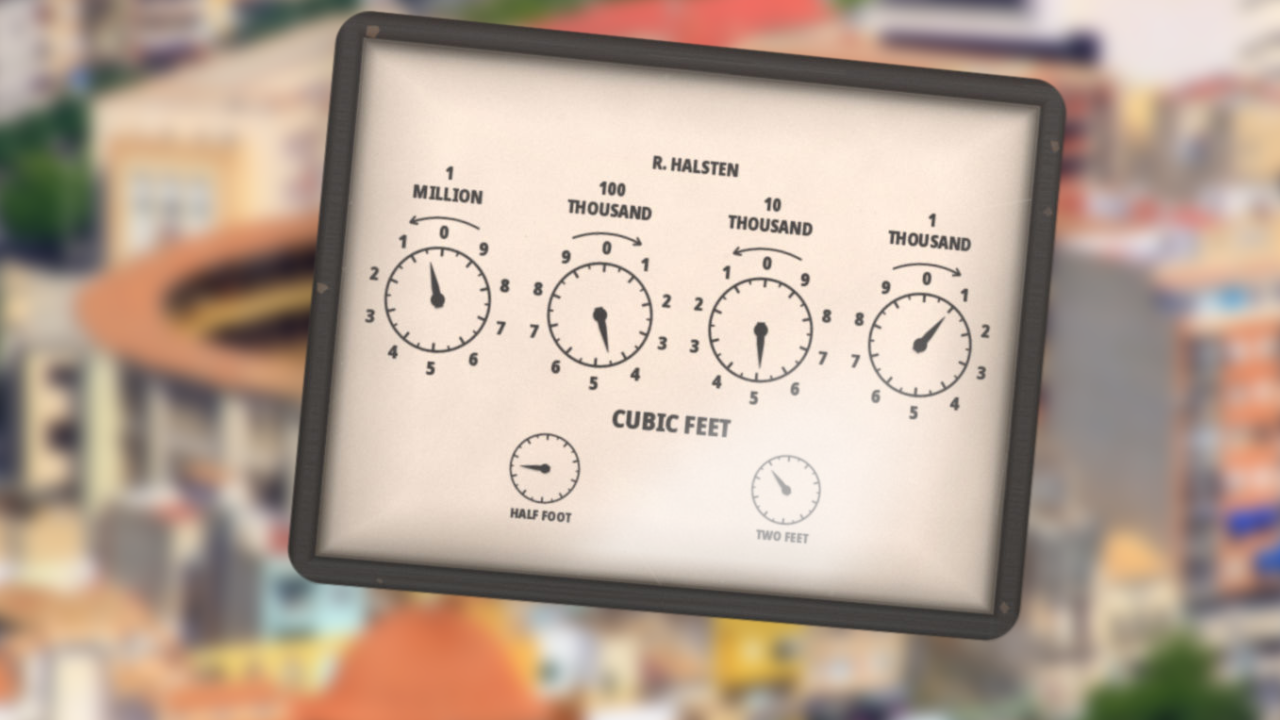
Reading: **45100** ft³
